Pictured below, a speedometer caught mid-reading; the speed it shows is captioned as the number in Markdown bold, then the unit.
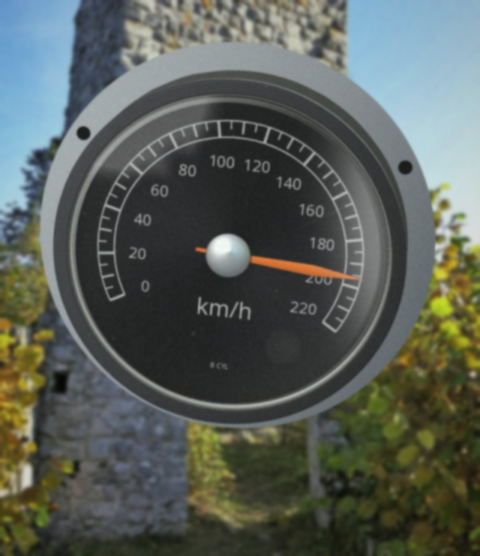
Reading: **195** km/h
